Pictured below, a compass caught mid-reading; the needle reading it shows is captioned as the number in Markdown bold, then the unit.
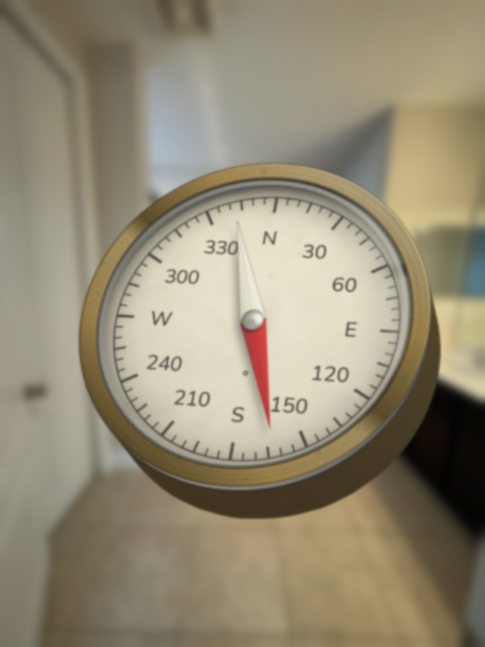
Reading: **162.5** °
